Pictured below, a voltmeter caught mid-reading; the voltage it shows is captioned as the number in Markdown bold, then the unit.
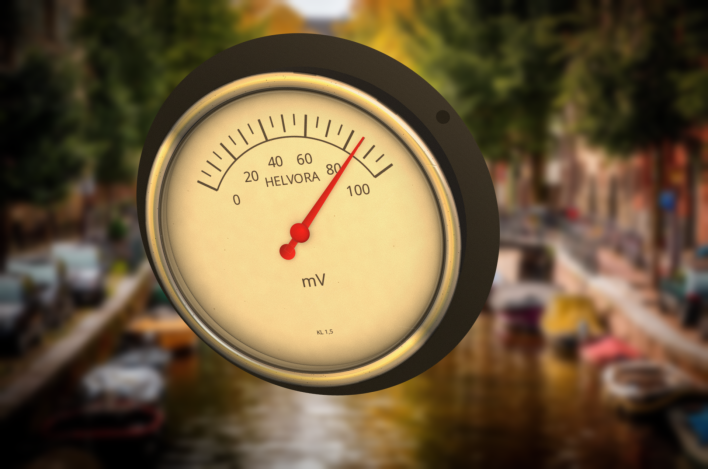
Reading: **85** mV
